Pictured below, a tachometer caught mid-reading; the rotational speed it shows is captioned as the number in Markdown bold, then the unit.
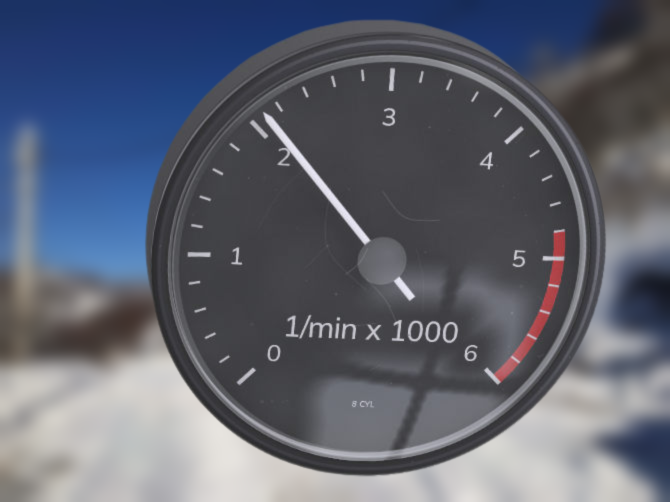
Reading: **2100** rpm
